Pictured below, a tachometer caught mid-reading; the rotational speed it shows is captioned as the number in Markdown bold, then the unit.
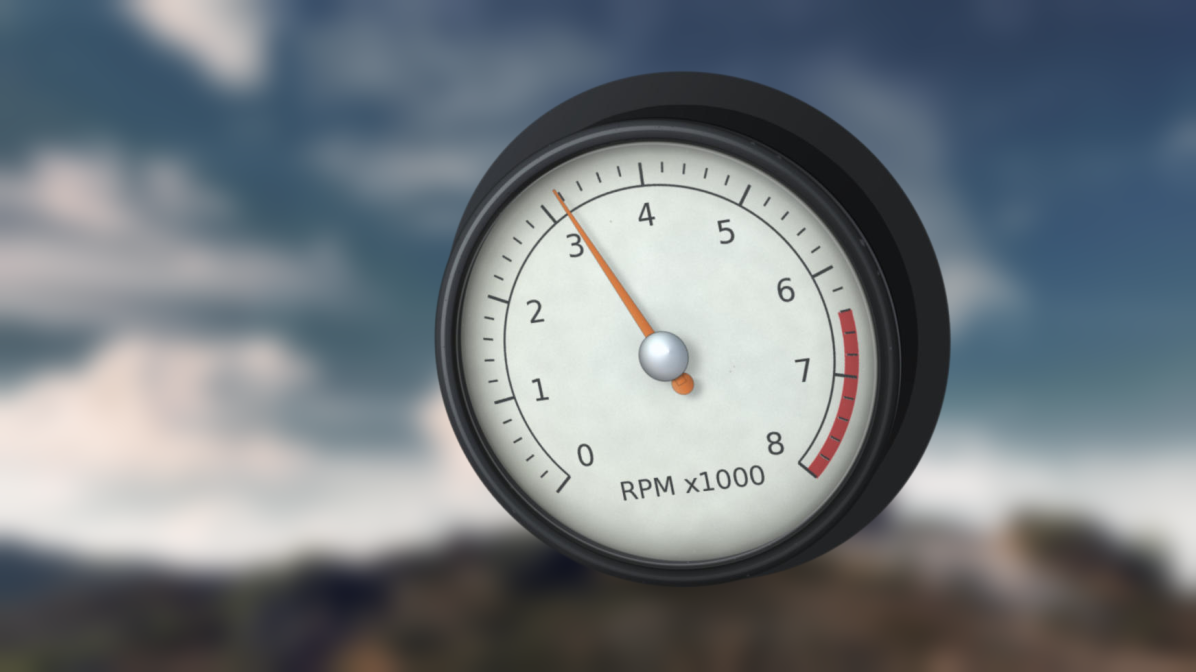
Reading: **3200** rpm
